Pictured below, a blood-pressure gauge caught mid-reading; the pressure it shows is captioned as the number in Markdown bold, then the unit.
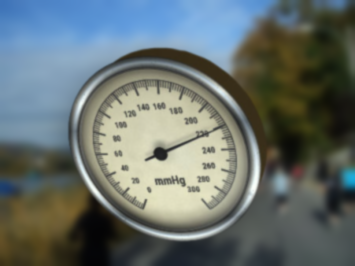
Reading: **220** mmHg
